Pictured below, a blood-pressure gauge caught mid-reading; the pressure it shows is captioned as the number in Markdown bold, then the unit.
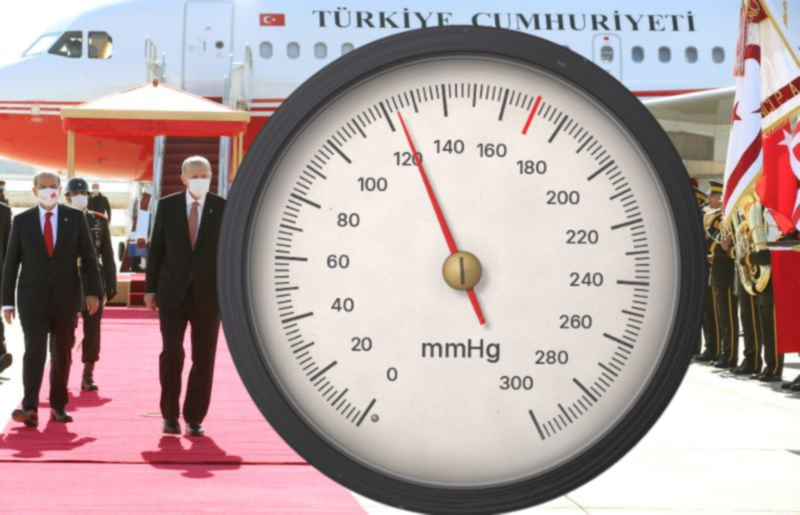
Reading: **124** mmHg
